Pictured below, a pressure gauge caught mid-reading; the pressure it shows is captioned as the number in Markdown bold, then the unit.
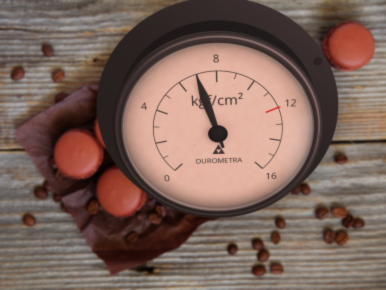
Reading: **7** kg/cm²
